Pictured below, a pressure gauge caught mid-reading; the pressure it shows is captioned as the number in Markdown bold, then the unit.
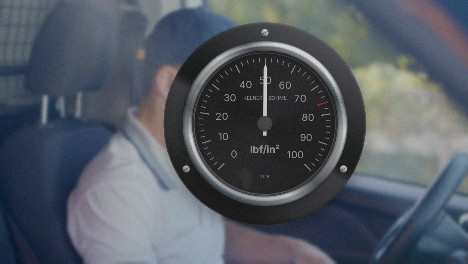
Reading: **50** psi
